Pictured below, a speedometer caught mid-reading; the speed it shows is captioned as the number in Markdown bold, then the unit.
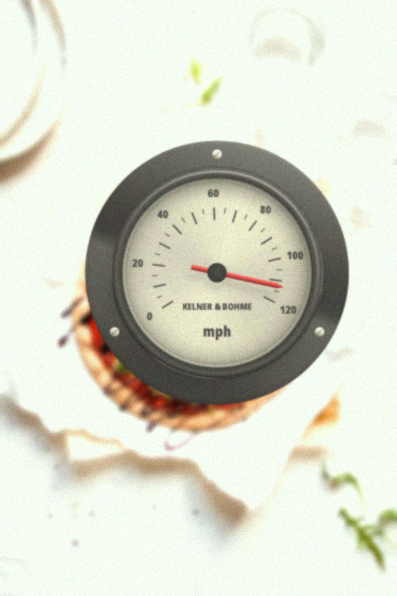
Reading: **112.5** mph
